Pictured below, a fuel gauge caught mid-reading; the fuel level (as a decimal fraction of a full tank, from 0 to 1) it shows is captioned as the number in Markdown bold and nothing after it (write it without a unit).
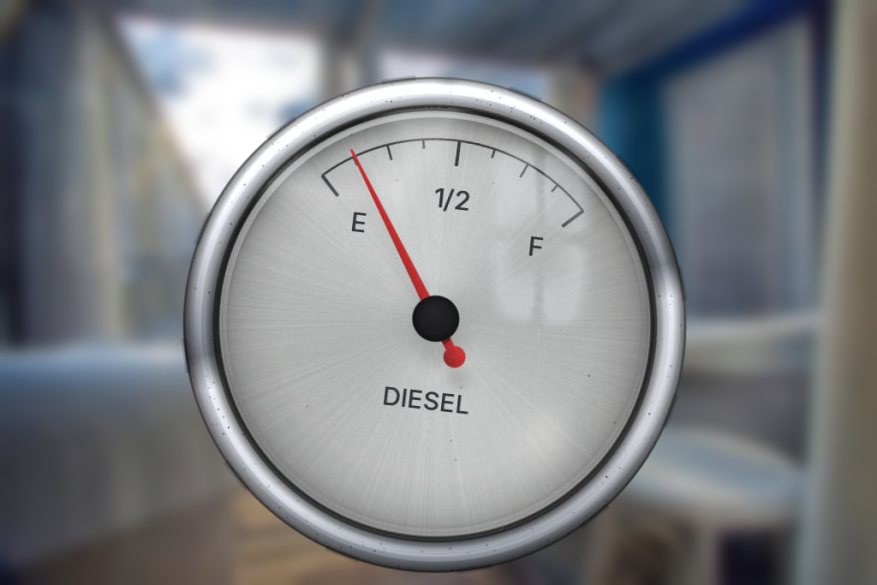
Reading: **0.125**
